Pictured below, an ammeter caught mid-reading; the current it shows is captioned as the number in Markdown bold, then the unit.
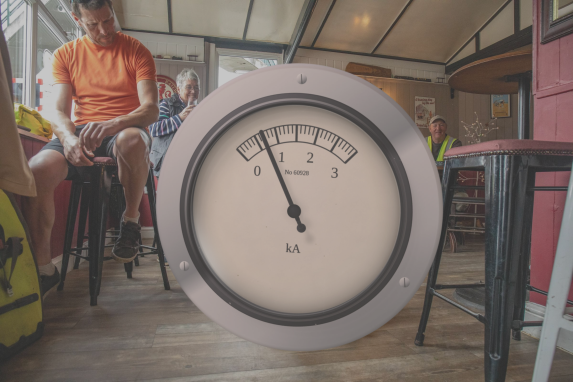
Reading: **0.7** kA
